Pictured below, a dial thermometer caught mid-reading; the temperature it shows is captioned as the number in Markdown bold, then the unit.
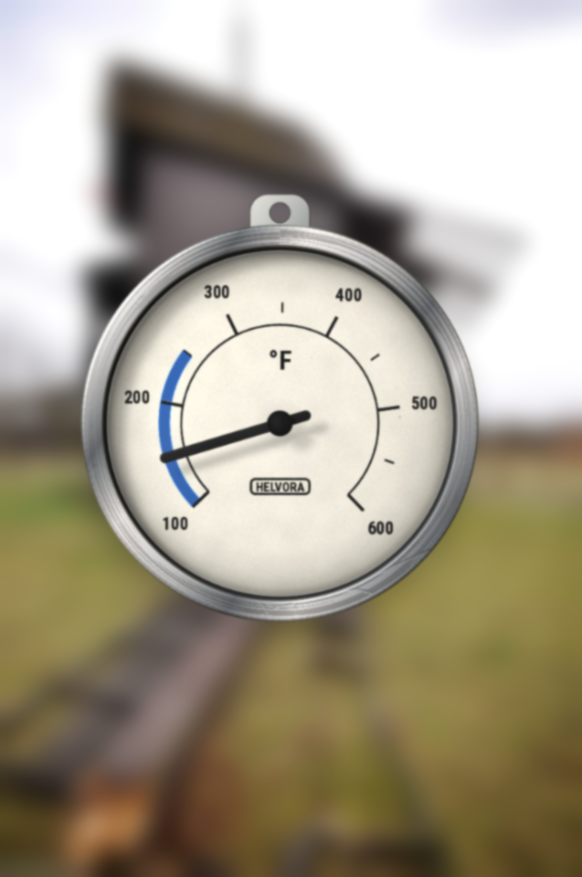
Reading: **150** °F
